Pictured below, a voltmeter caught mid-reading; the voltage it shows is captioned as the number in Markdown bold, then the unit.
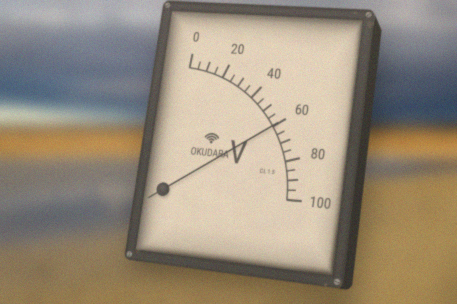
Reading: **60** V
